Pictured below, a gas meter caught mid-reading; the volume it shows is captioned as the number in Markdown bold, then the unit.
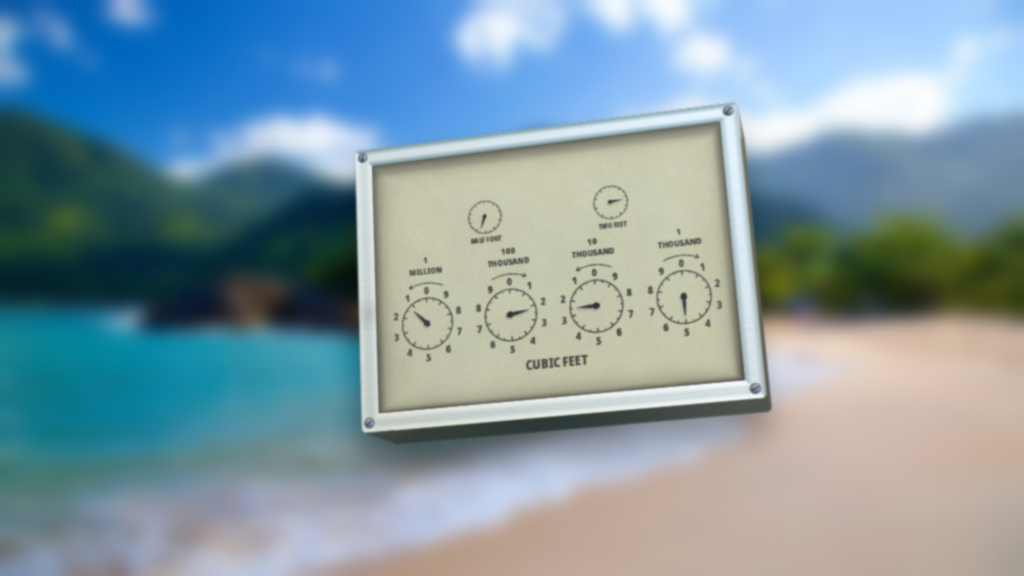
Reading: **122500** ft³
